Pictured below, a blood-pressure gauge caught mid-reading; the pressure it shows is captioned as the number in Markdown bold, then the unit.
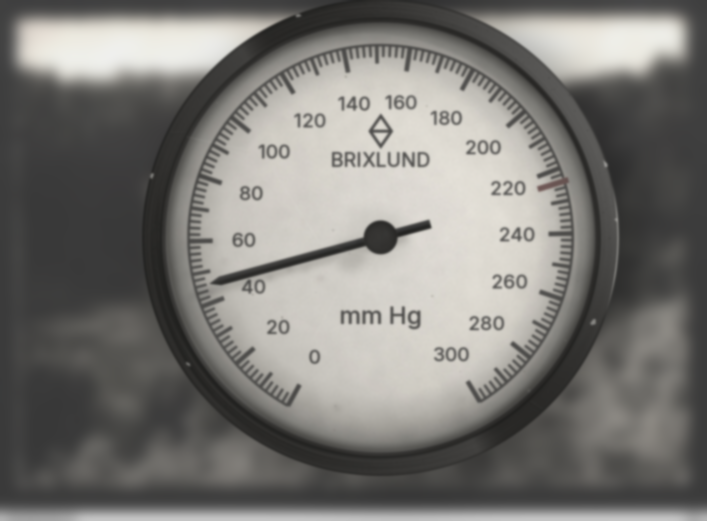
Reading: **46** mmHg
